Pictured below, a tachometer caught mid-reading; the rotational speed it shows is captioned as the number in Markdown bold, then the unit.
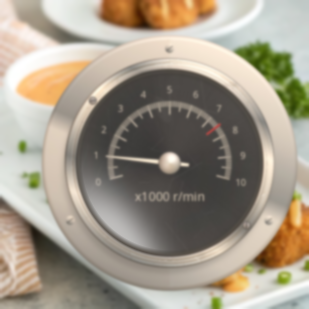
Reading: **1000** rpm
